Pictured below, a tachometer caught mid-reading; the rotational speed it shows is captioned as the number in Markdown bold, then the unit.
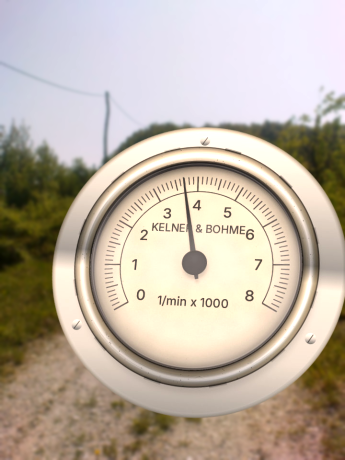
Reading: **3700** rpm
